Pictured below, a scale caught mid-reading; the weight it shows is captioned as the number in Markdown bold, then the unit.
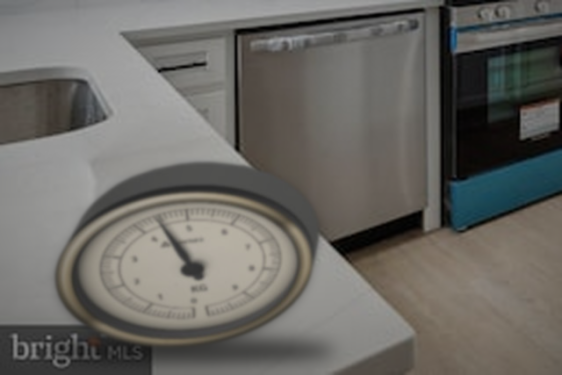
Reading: **4.5** kg
